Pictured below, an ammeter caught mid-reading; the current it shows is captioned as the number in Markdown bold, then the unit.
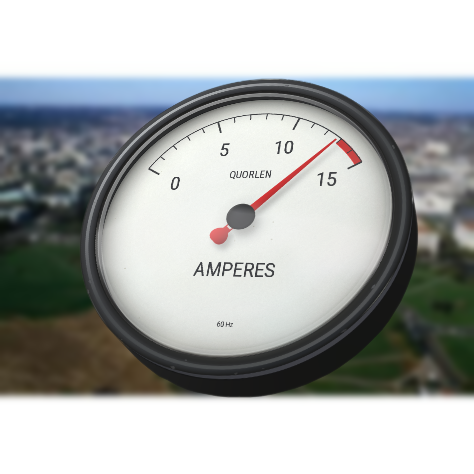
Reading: **13** A
